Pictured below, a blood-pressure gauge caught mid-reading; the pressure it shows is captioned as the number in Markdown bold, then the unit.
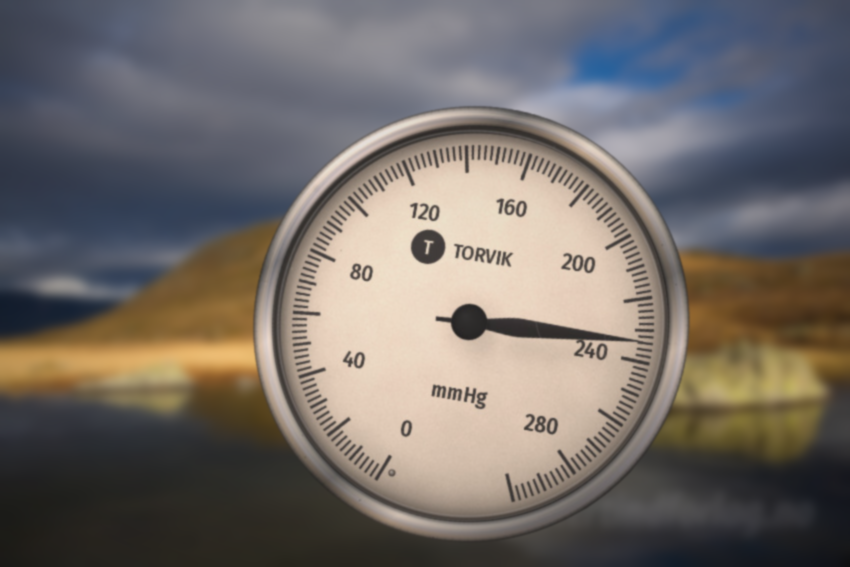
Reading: **234** mmHg
